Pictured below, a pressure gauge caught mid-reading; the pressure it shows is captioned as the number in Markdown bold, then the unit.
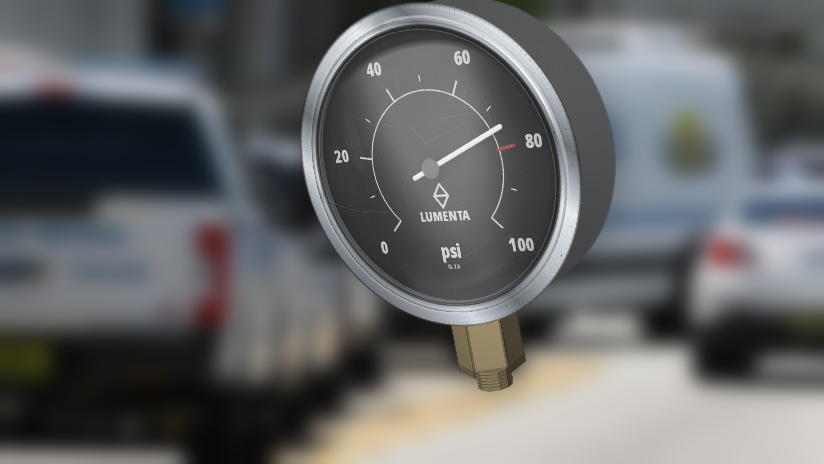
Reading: **75** psi
